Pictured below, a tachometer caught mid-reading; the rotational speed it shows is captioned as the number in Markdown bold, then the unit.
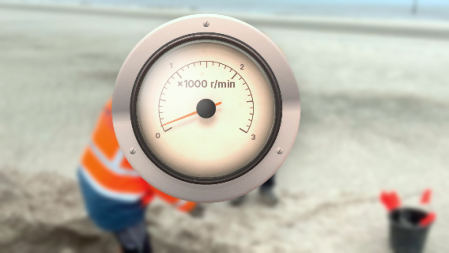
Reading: **100** rpm
